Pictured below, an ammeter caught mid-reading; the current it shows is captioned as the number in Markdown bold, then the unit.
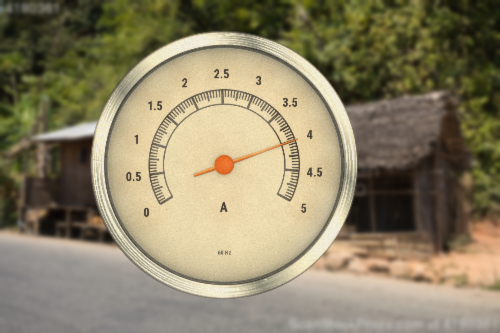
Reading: **4** A
